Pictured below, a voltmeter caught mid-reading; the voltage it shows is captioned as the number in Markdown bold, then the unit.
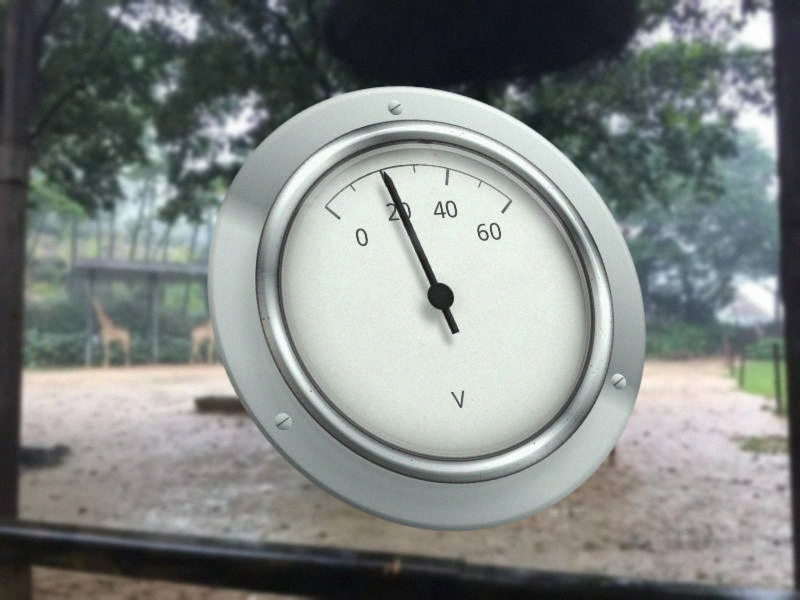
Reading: **20** V
